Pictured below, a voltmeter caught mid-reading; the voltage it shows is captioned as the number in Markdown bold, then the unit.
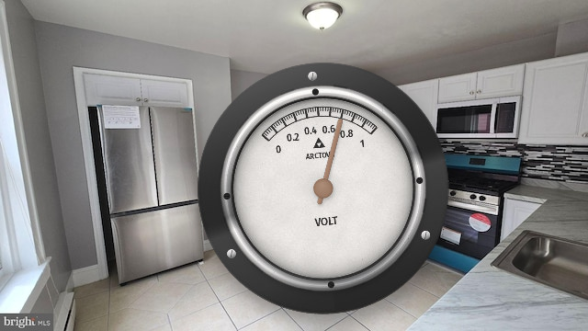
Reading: **0.7** V
